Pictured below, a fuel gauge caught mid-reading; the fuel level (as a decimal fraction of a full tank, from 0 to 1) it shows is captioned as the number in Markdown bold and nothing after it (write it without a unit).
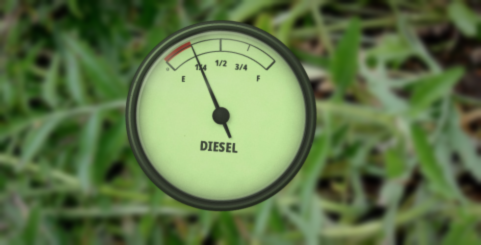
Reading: **0.25**
